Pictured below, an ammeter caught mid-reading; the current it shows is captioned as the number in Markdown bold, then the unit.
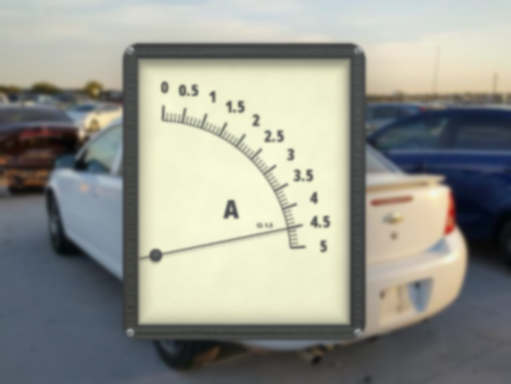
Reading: **4.5** A
